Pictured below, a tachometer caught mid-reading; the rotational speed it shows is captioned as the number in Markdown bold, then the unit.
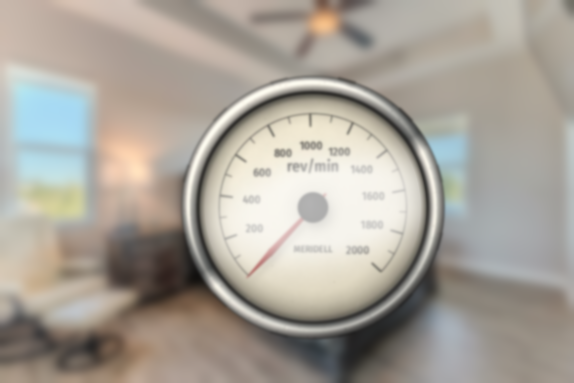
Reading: **0** rpm
